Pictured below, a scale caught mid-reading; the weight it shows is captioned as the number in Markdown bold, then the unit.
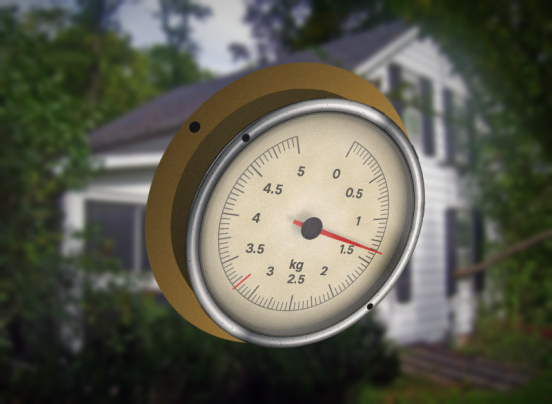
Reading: **1.35** kg
